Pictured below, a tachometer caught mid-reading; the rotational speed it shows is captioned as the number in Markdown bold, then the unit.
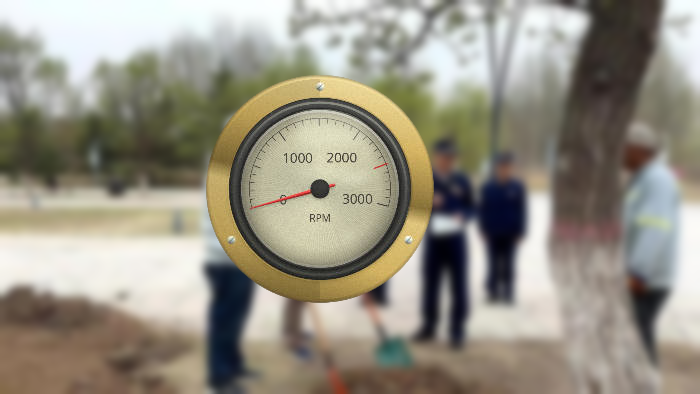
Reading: **0** rpm
